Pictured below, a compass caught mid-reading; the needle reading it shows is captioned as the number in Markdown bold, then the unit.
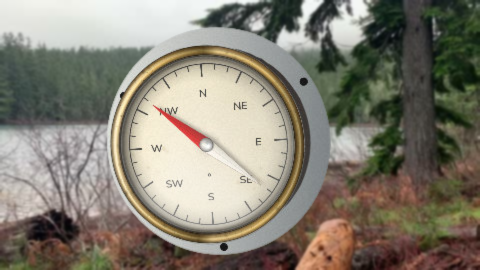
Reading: **310** °
